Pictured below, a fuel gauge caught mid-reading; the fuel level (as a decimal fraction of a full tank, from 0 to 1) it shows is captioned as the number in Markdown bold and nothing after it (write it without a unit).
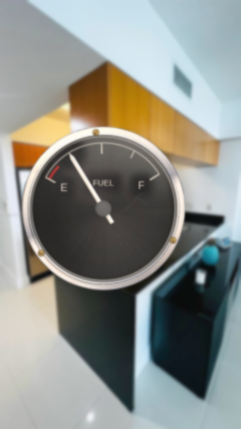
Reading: **0.25**
